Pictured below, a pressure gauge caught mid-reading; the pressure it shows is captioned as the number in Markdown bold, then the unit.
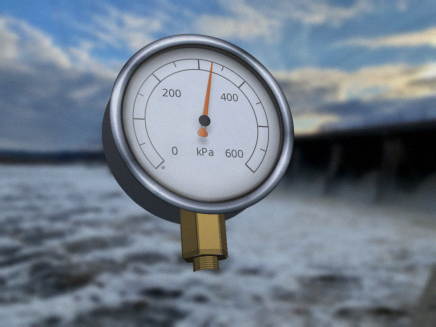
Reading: **325** kPa
